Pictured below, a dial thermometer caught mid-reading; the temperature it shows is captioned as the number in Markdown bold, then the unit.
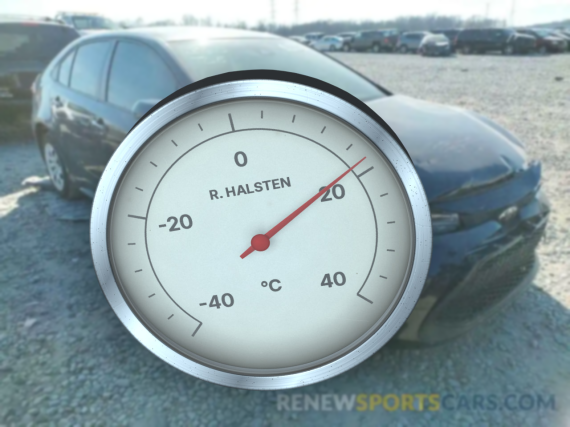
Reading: **18** °C
